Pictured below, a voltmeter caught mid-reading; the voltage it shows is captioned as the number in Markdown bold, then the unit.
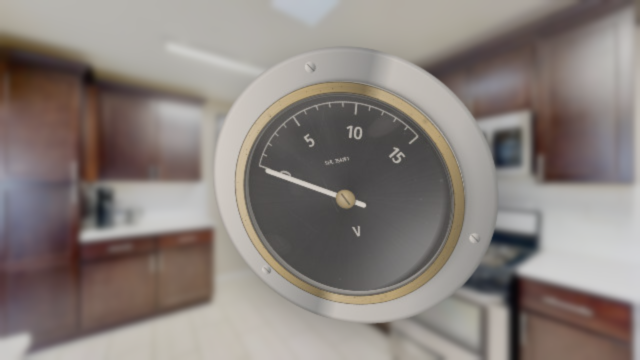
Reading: **0** V
